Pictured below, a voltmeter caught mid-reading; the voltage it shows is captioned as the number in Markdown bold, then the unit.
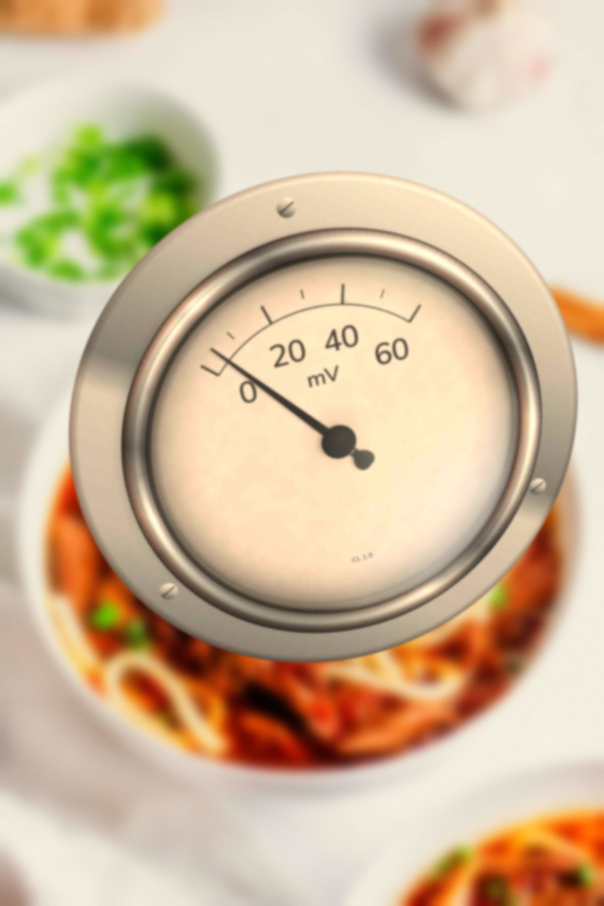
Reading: **5** mV
